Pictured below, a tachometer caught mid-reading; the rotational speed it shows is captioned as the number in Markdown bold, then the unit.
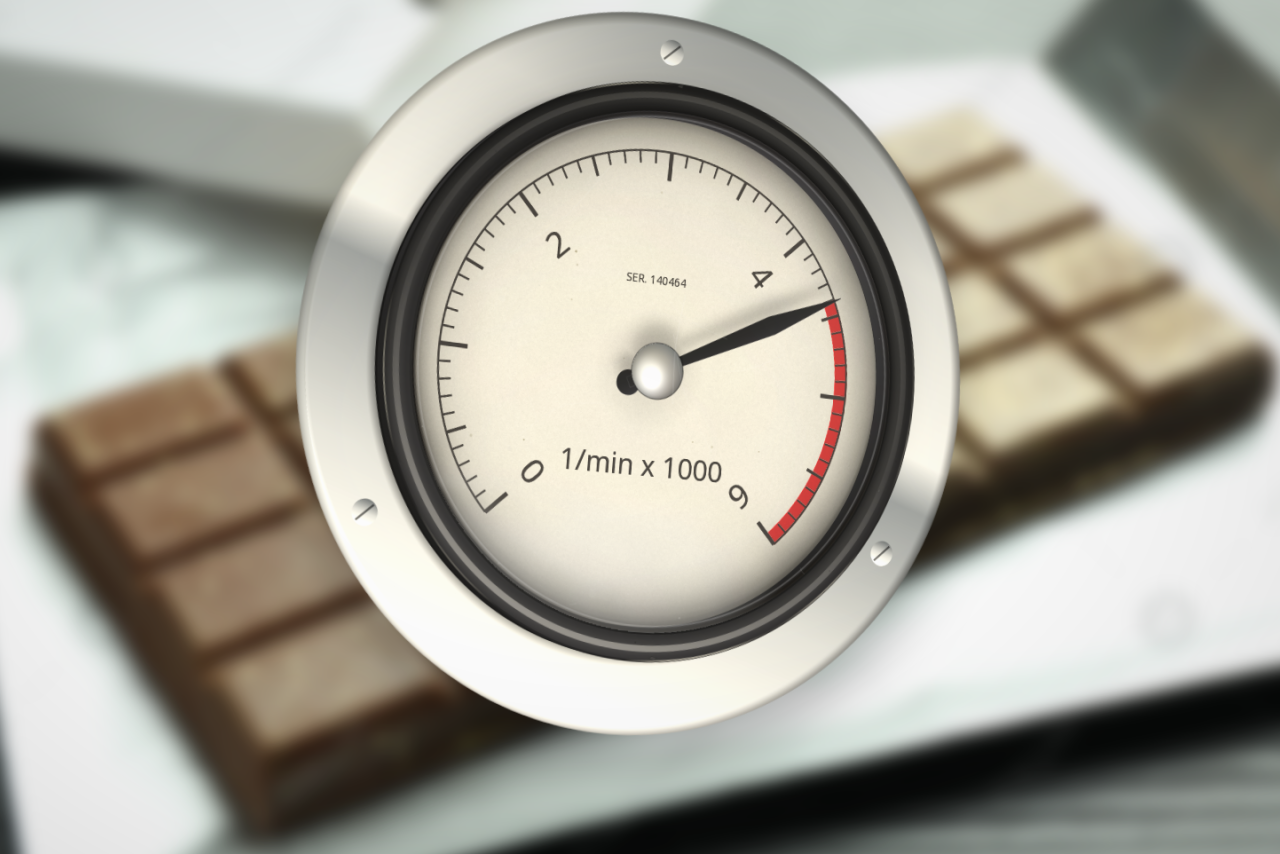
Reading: **4400** rpm
